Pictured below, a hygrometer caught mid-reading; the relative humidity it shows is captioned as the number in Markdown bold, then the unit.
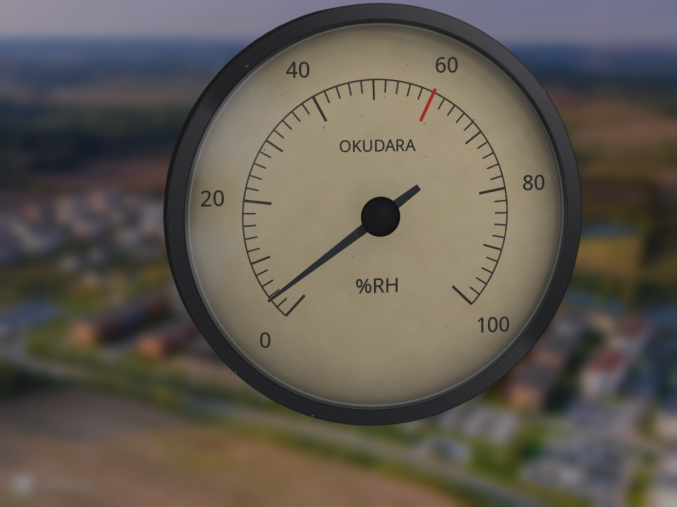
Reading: **4** %
